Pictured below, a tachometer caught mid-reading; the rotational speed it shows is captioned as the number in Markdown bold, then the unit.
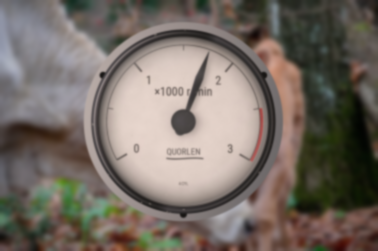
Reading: **1750** rpm
